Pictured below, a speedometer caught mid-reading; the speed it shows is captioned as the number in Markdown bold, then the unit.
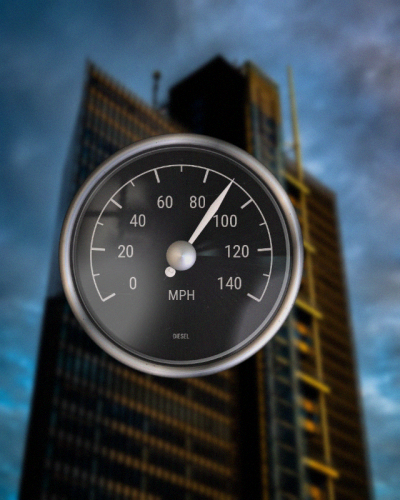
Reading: **90** mph
